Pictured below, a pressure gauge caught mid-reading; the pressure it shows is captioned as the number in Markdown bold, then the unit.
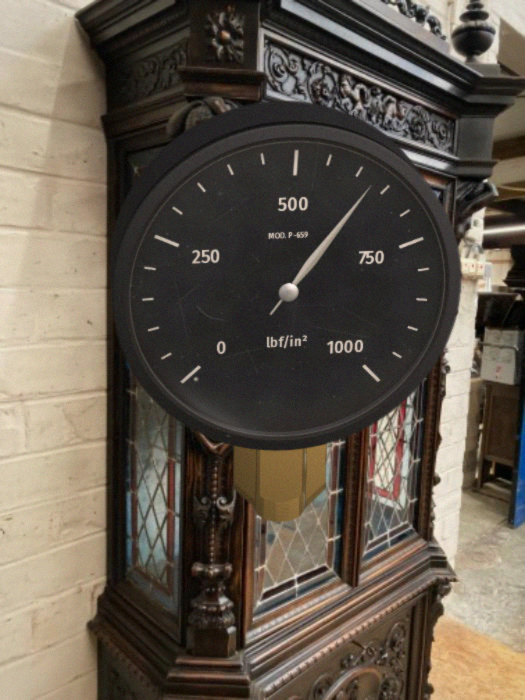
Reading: **625** psi
